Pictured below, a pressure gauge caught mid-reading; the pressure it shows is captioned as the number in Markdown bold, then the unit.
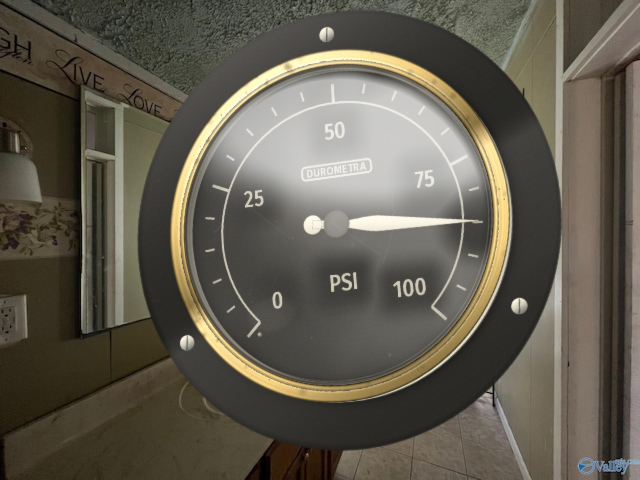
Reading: **85** psi
